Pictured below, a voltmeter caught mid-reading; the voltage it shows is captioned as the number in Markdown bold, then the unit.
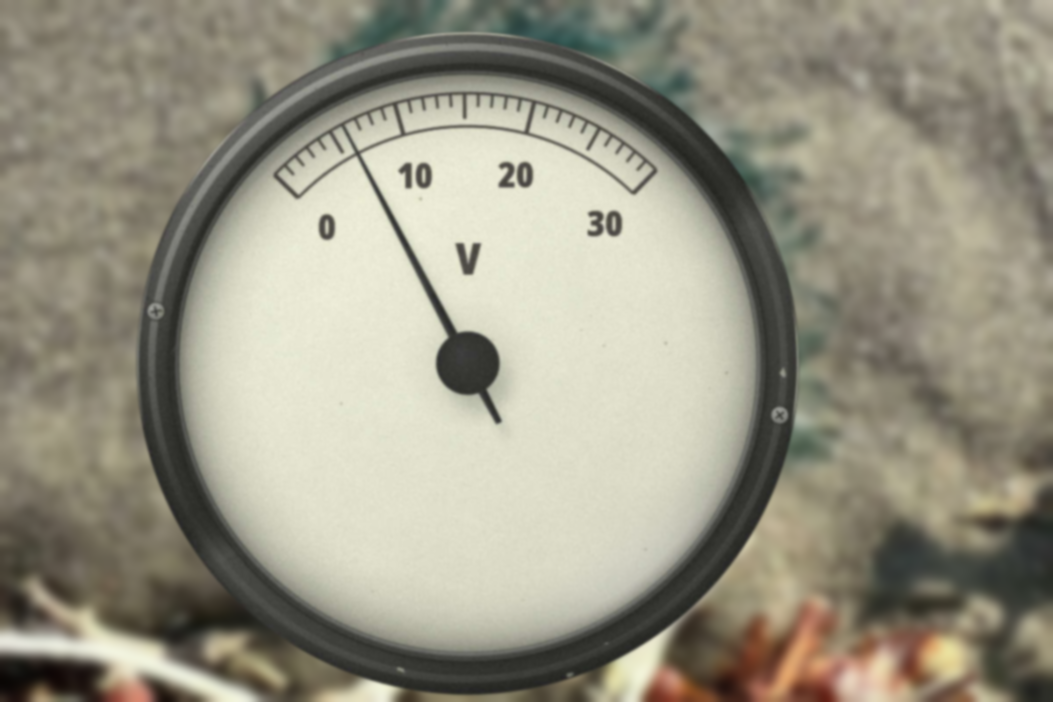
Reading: **6** V
